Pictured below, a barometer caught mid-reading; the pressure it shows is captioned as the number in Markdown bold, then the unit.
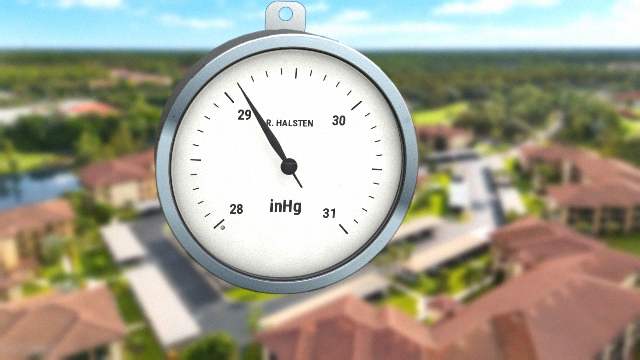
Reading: **29.1** inHg
